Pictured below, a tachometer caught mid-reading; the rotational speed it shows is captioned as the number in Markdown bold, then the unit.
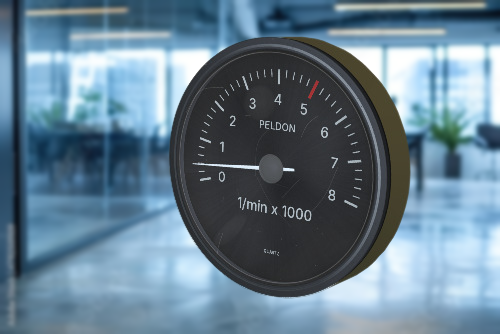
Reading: **400** rpm
